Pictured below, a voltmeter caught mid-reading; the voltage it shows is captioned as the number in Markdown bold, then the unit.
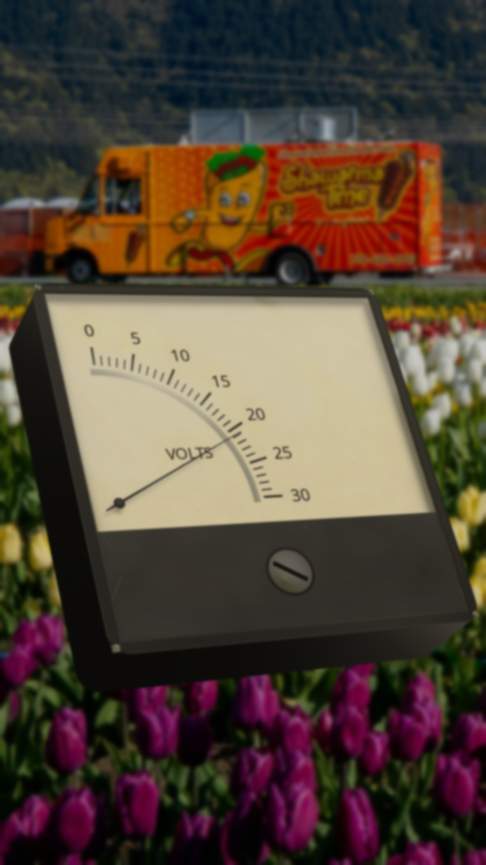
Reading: **21** V
